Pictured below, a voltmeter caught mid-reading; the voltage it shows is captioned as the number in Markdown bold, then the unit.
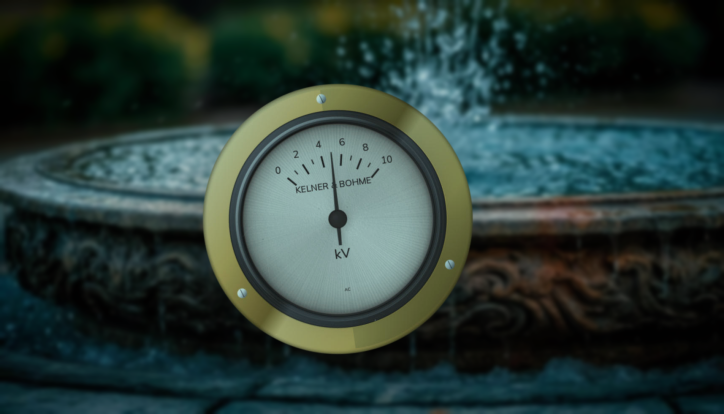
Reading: **5** kV
